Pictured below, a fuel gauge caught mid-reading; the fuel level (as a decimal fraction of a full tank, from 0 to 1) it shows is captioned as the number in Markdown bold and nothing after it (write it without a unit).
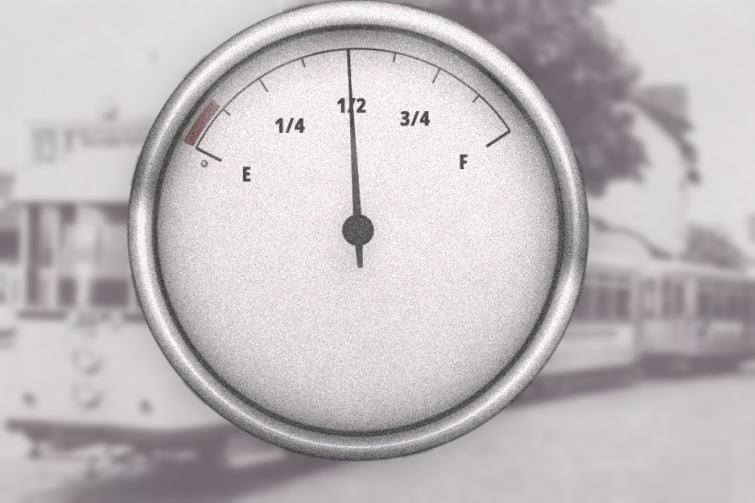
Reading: **0.5**
